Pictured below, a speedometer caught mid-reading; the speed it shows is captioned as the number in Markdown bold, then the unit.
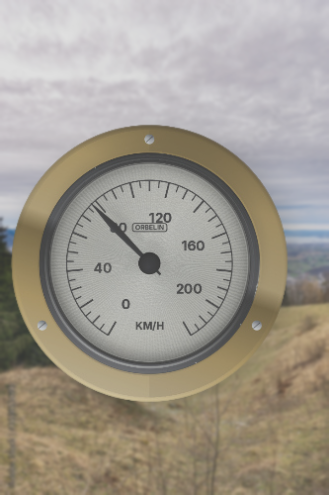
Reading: **77.5** km/h
